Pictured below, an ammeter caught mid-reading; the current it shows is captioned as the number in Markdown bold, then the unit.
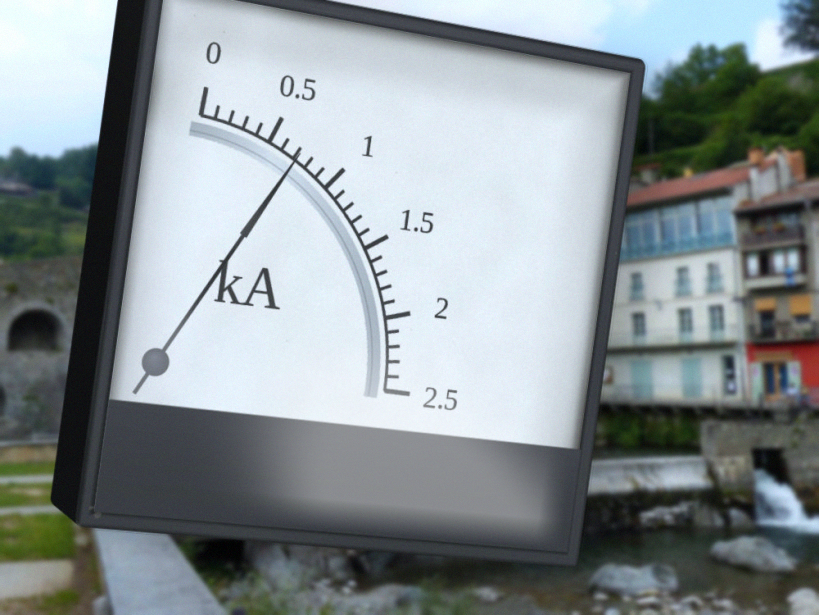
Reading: **0.7** kA
